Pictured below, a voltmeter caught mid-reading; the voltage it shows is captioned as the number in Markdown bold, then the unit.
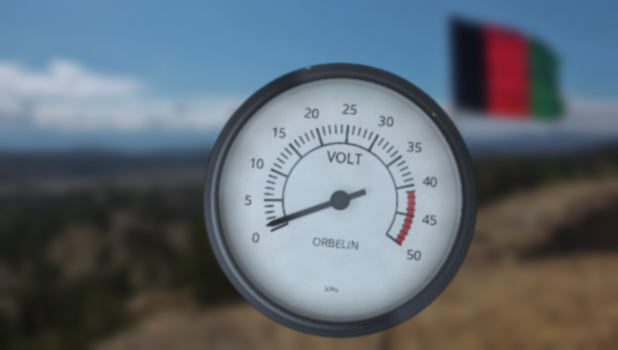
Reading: **1** V
